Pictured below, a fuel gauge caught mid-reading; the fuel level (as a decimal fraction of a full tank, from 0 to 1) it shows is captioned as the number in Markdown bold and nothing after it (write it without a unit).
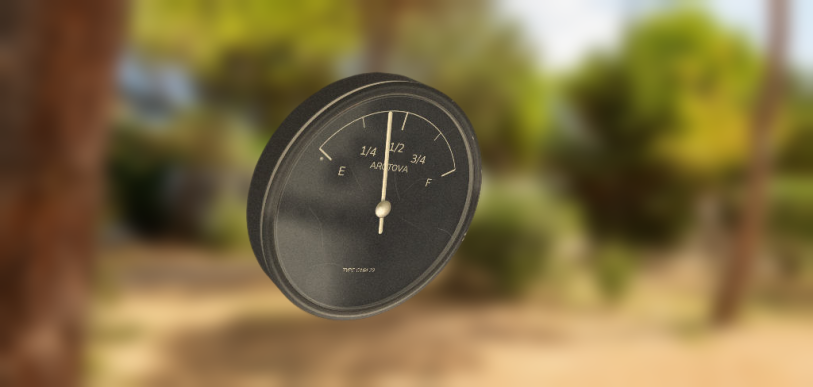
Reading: **0.375**
